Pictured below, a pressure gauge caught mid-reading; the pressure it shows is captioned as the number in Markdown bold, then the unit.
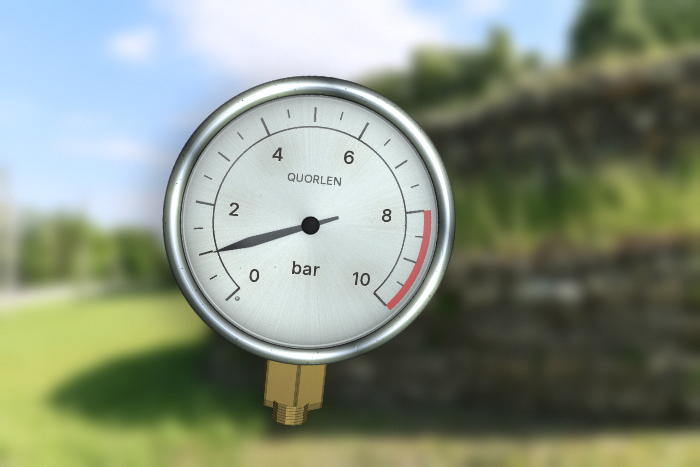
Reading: **1** bar
